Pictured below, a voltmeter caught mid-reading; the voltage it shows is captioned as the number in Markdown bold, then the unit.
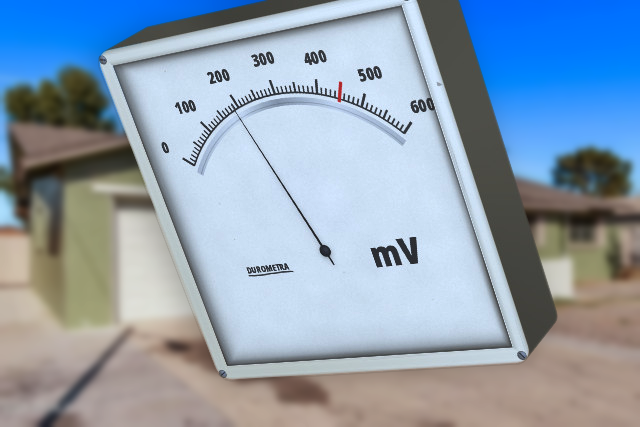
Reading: **200** mV
